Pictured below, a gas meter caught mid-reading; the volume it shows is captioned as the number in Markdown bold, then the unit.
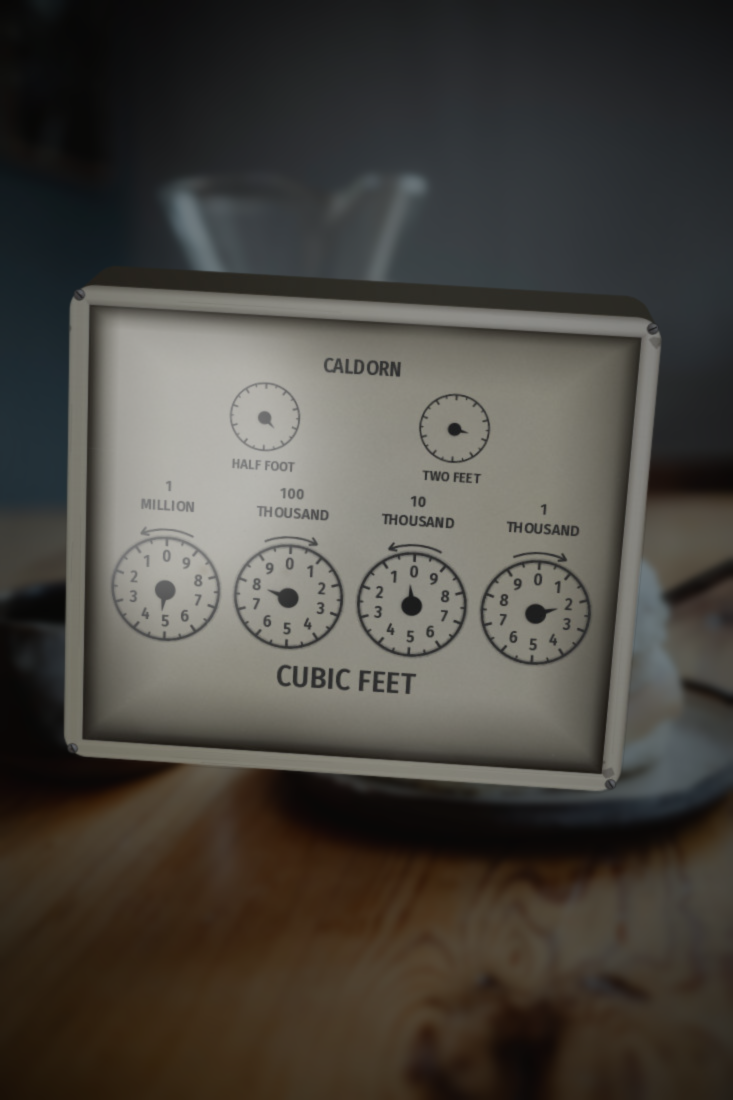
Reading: **480200** ft³
